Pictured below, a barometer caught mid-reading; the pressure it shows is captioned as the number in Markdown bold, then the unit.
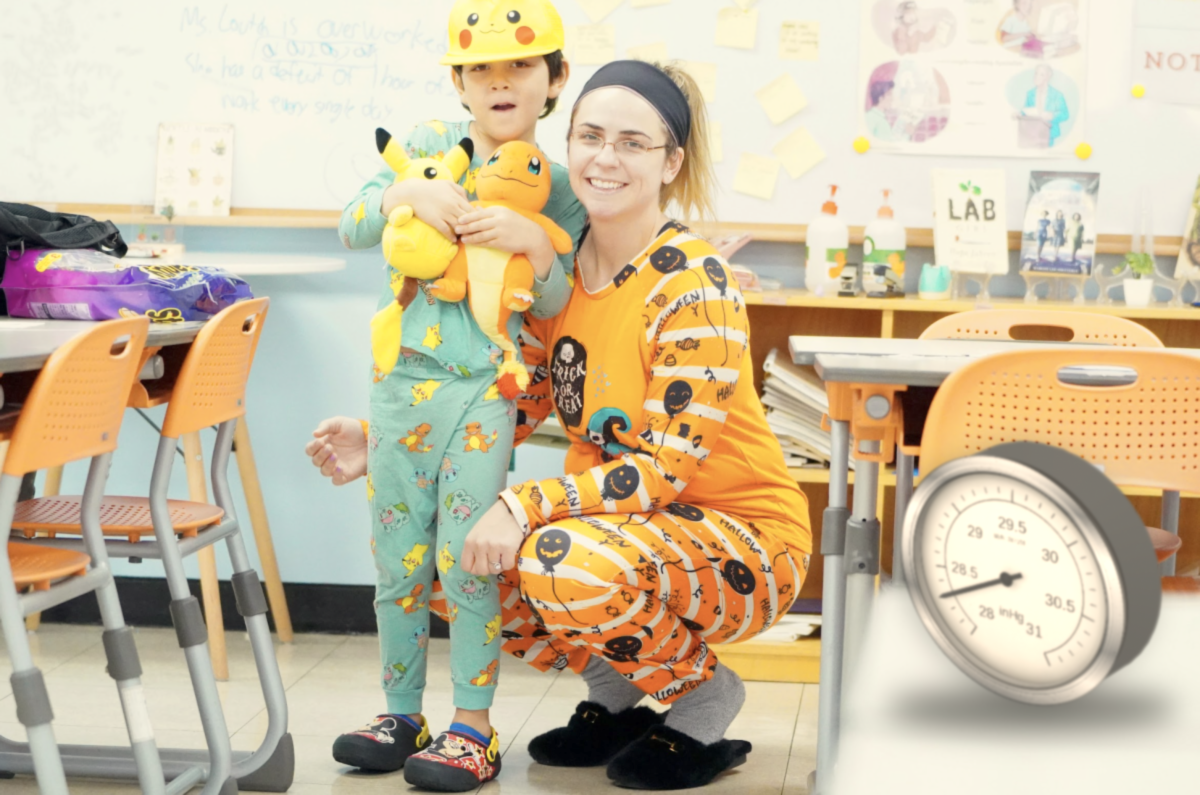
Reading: **28.3** inHg
